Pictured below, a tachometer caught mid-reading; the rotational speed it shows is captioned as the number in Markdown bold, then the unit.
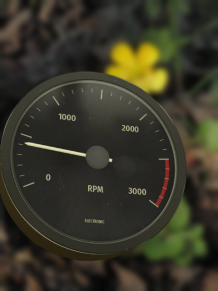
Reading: **400** rpm
